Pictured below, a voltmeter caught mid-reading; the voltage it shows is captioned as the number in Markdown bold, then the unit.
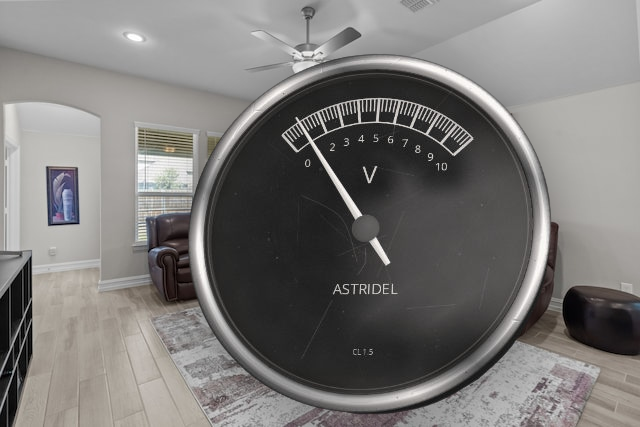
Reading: **1** V
